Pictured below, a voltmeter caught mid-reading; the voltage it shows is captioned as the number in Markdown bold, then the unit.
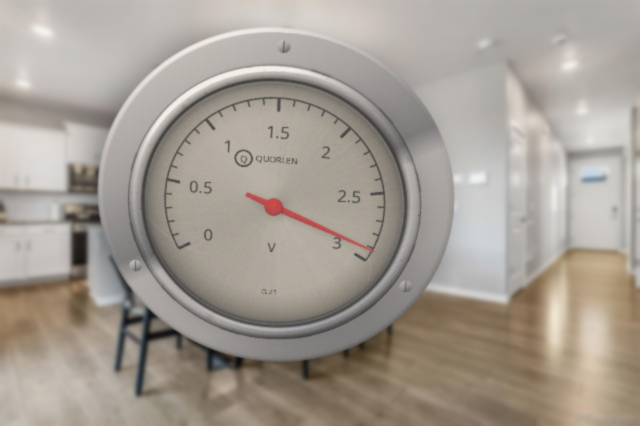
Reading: **2.9** V
